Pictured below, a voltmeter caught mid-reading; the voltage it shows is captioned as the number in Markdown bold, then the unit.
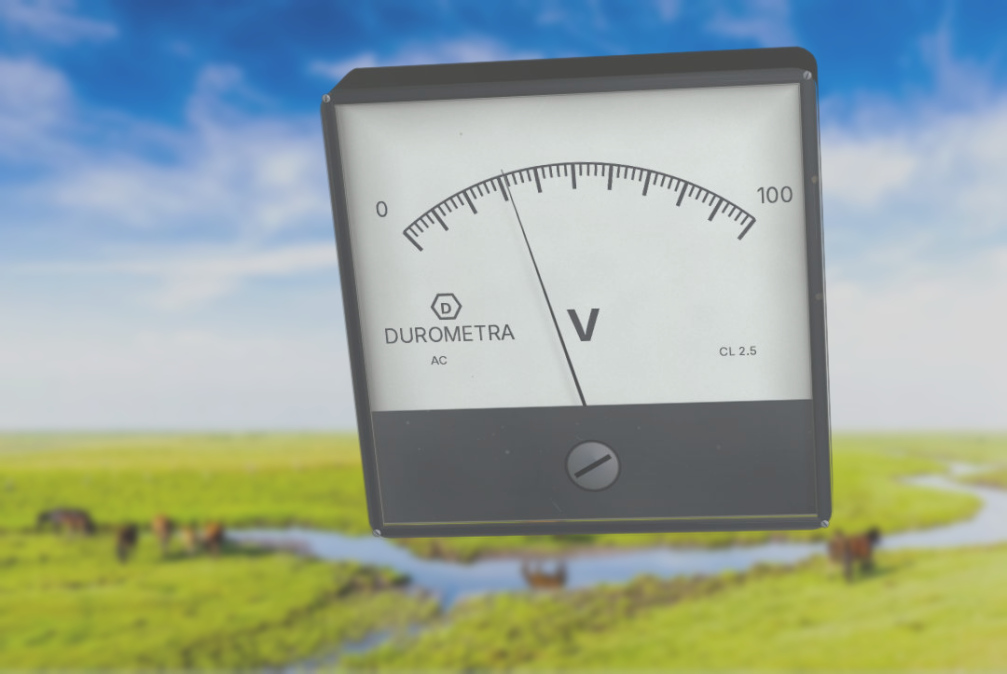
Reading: **32** V
